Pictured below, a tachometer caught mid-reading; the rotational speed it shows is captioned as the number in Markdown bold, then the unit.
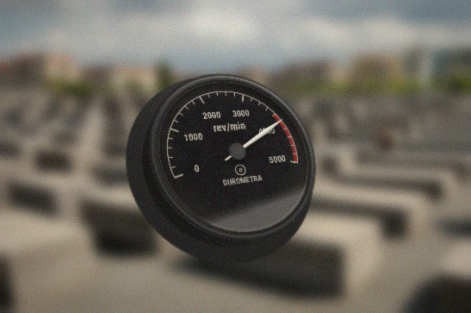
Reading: **4000** rpm
